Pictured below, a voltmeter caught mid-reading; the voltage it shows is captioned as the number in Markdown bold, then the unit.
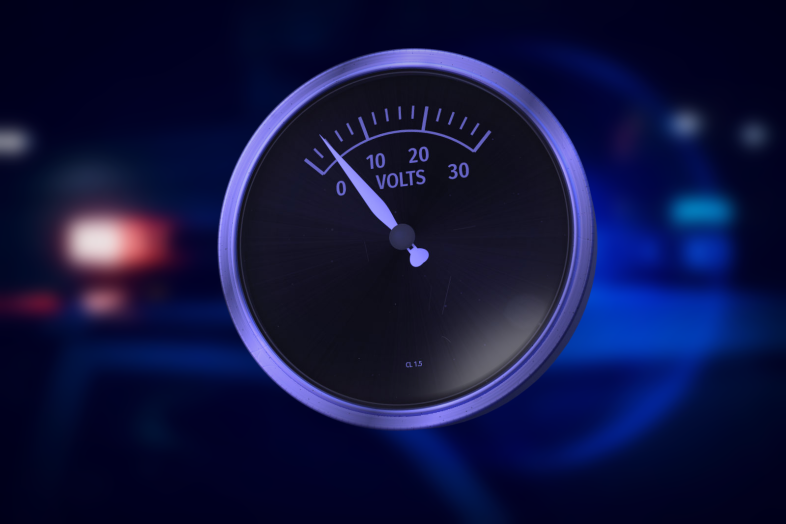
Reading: **4** V
